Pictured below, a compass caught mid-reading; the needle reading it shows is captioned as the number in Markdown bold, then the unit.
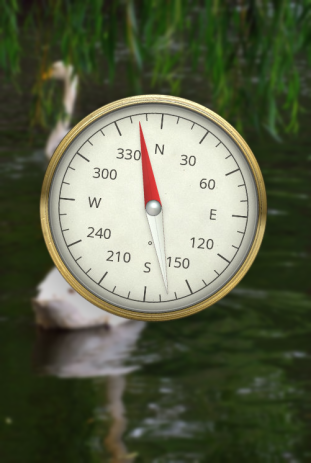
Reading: **345** °
